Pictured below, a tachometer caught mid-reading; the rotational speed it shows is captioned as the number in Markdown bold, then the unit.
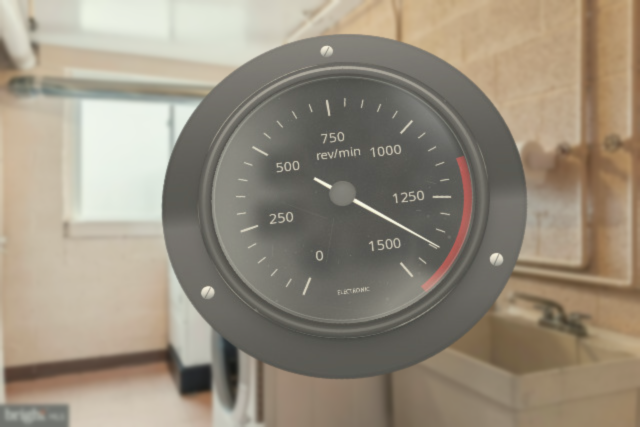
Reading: **1400** rpm
